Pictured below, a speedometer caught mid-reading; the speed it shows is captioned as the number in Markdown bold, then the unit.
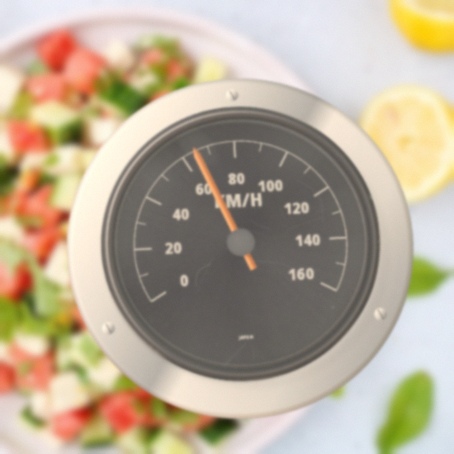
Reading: **65** km/h
